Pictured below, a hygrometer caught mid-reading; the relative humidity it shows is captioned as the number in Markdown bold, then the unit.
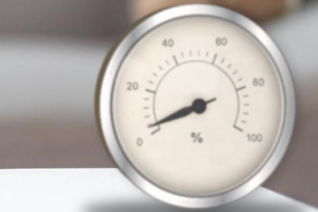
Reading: **4** %
